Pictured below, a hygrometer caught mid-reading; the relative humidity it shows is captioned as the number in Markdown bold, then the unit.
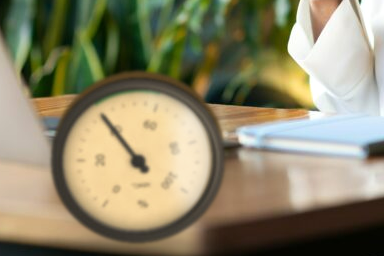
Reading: **40** %
